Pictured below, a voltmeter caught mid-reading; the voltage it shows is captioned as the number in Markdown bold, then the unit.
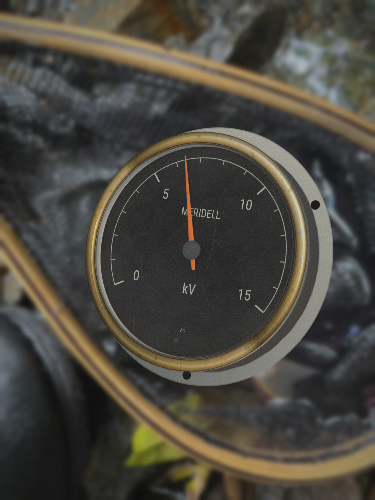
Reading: **6.5** kV
